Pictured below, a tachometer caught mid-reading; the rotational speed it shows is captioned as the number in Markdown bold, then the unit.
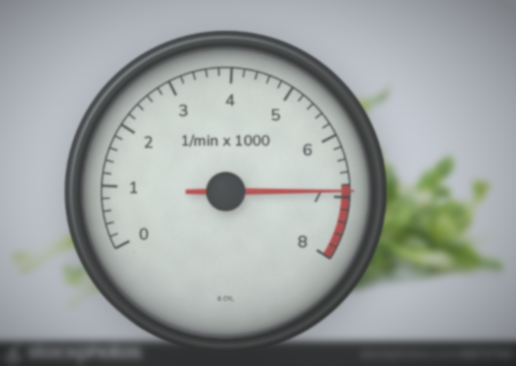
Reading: **6900** rpm
